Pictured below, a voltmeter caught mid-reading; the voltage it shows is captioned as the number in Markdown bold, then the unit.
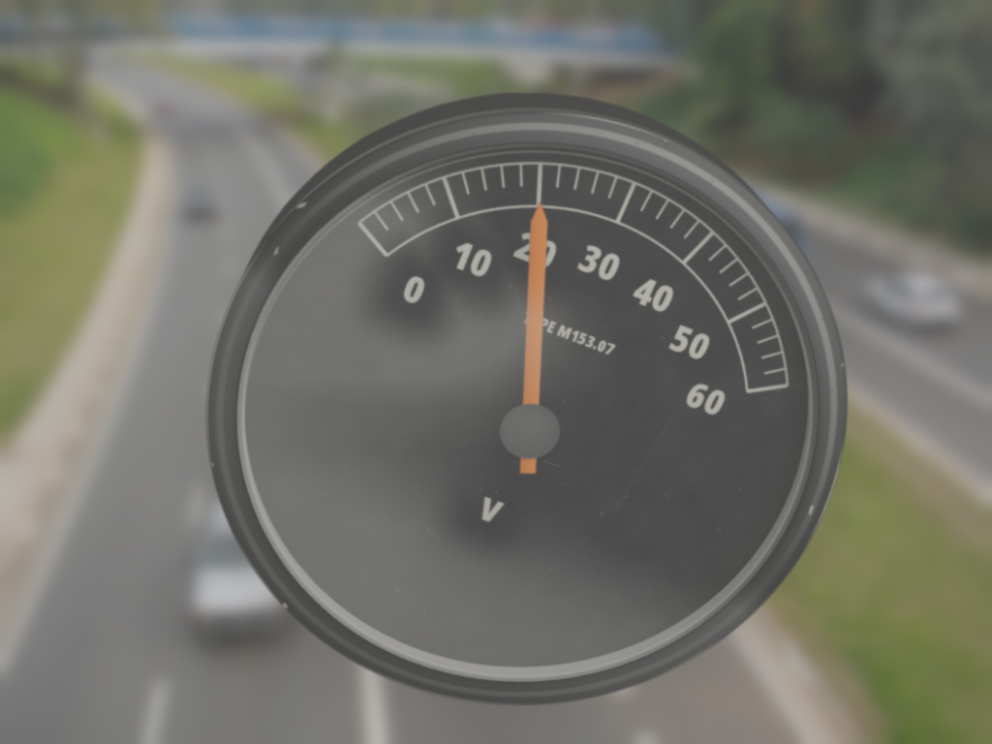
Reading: **20** V
